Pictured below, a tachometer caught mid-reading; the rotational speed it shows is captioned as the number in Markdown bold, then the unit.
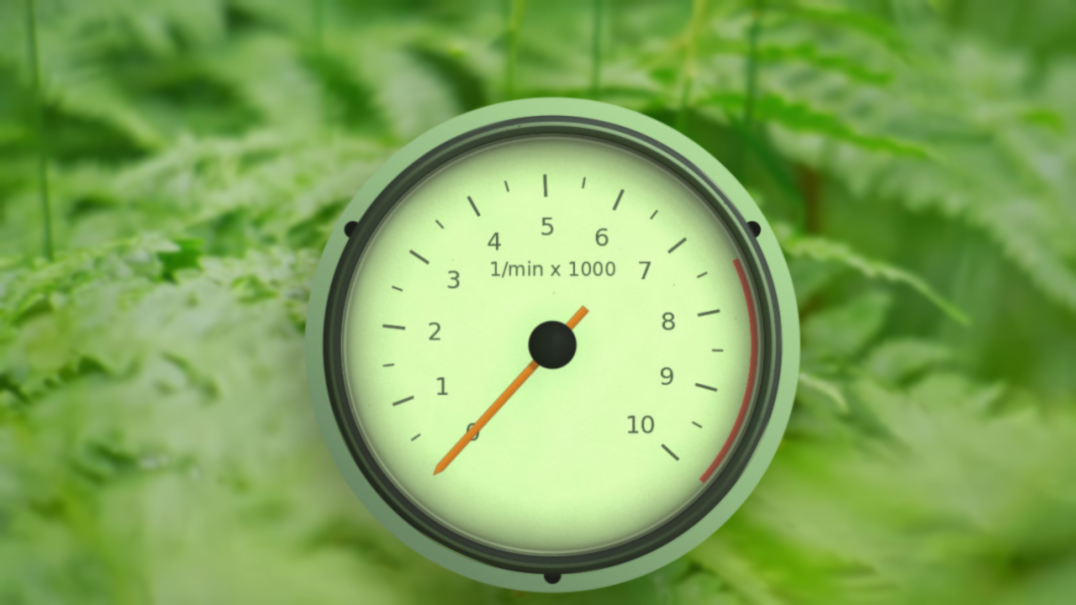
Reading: **0** rpm
